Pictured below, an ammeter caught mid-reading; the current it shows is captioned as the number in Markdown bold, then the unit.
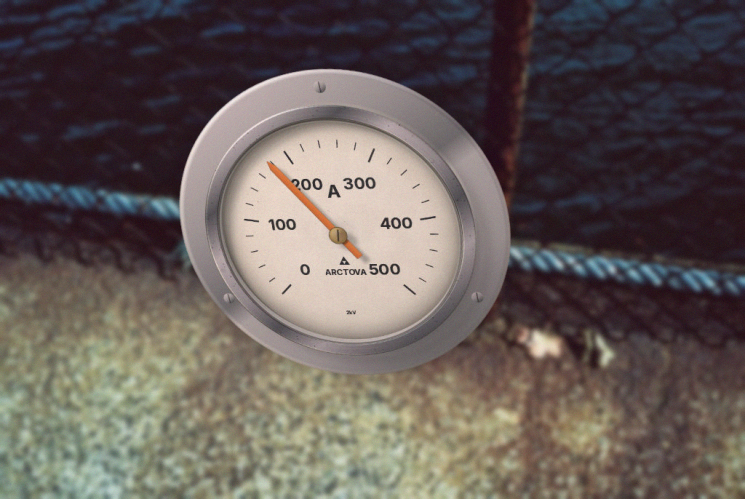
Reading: **180** A
